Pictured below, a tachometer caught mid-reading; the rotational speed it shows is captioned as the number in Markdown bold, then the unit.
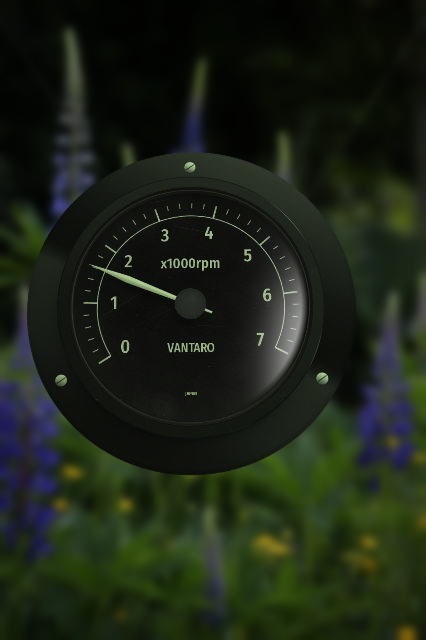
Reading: **1600** rpm
